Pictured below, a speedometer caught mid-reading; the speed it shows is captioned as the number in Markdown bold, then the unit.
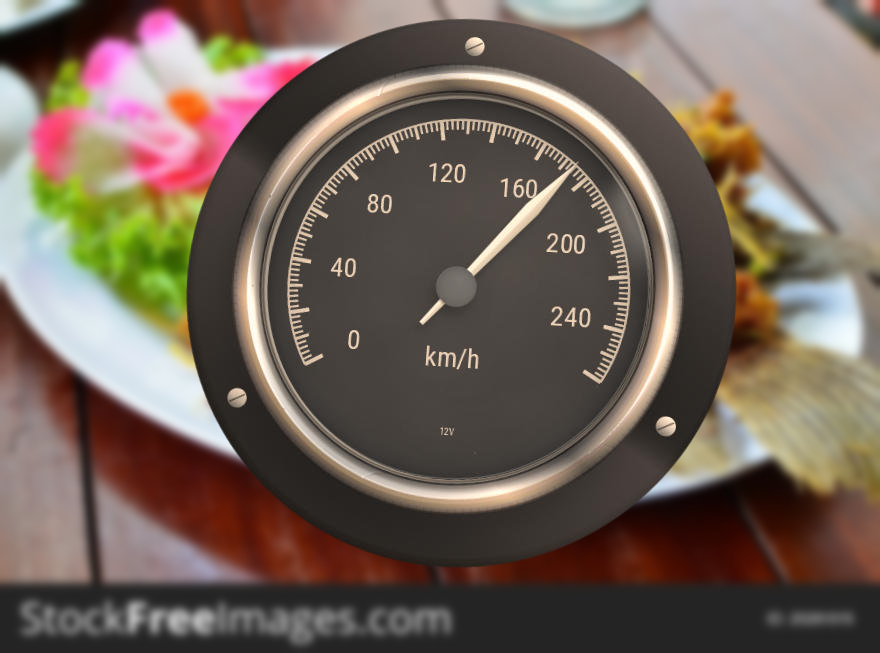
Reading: **174** km/h
